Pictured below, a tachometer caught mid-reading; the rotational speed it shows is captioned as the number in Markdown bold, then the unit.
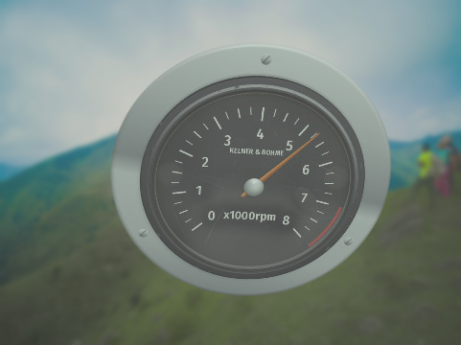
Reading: **5250** rpm
